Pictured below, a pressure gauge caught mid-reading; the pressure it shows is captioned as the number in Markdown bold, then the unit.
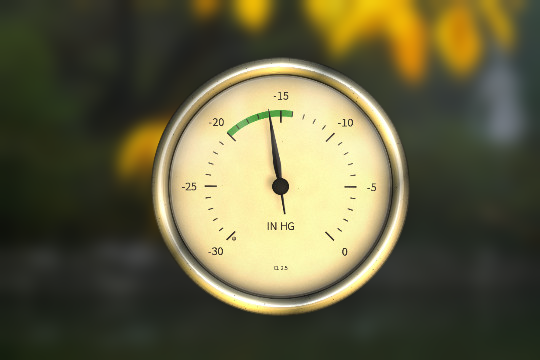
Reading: **-16** inHg
